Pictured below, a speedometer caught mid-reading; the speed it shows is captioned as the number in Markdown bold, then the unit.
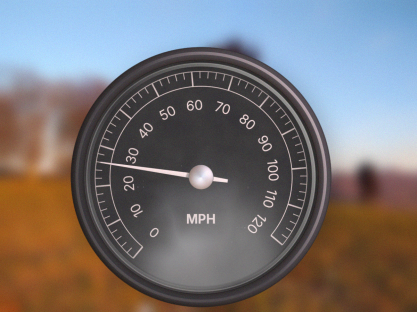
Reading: **26** mph
